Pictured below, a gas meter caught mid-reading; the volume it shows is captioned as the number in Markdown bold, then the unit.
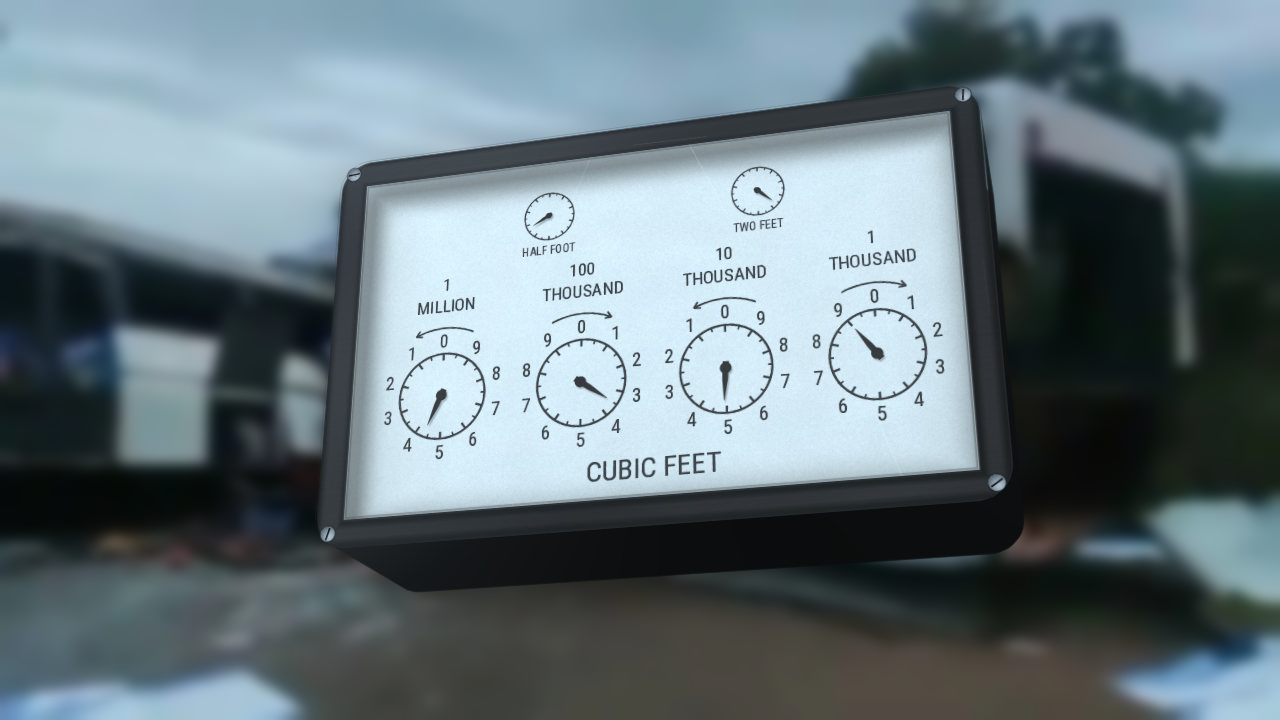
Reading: **434900** ft³
